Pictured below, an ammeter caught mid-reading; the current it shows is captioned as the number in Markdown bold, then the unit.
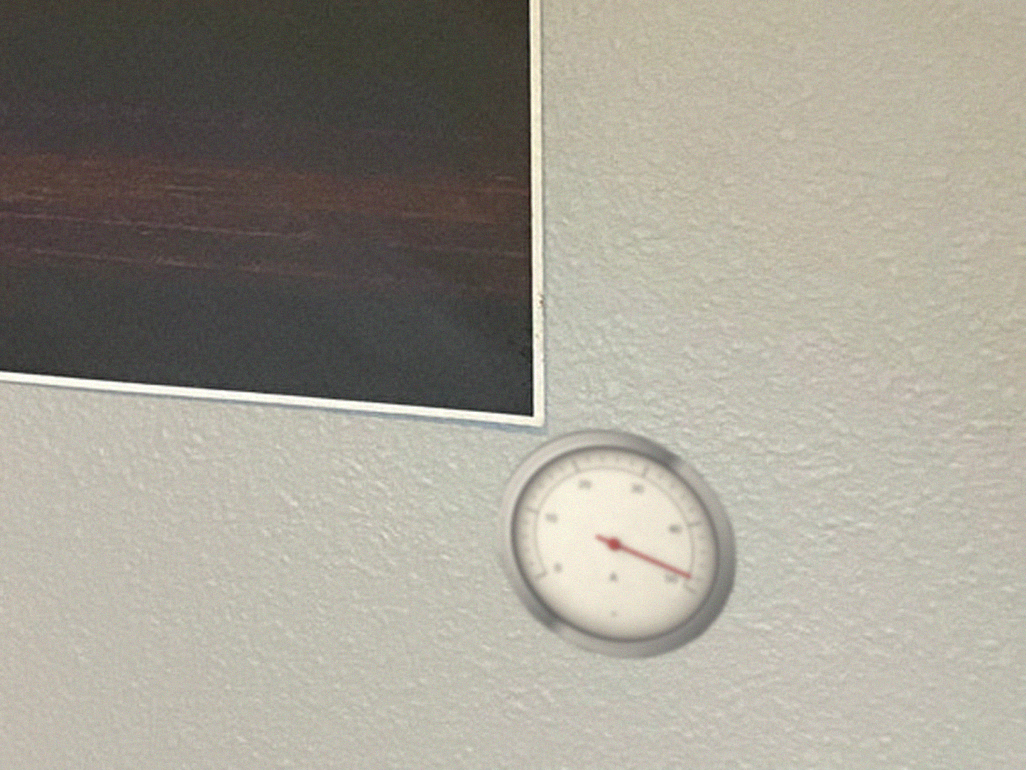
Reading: **48** A
